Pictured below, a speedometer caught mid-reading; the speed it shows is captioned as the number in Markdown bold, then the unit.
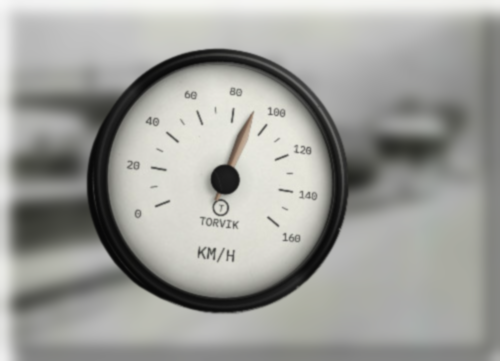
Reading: **90** km/h
